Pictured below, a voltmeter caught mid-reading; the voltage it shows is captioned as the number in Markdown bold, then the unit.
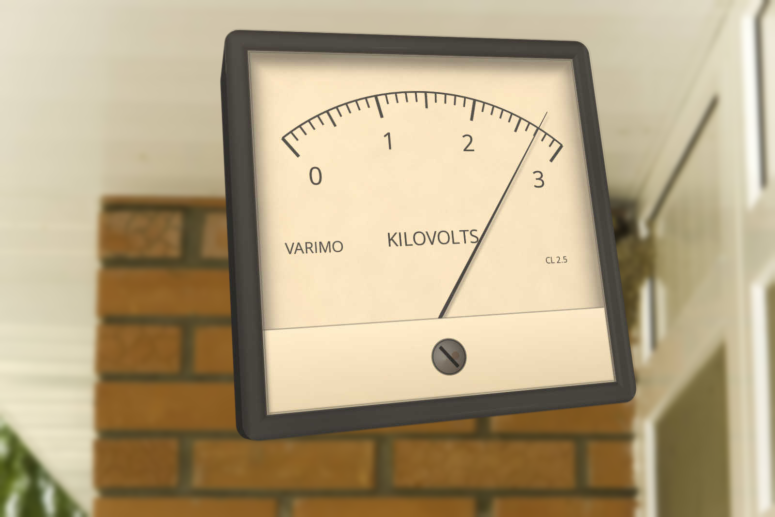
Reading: **2.7** kV
